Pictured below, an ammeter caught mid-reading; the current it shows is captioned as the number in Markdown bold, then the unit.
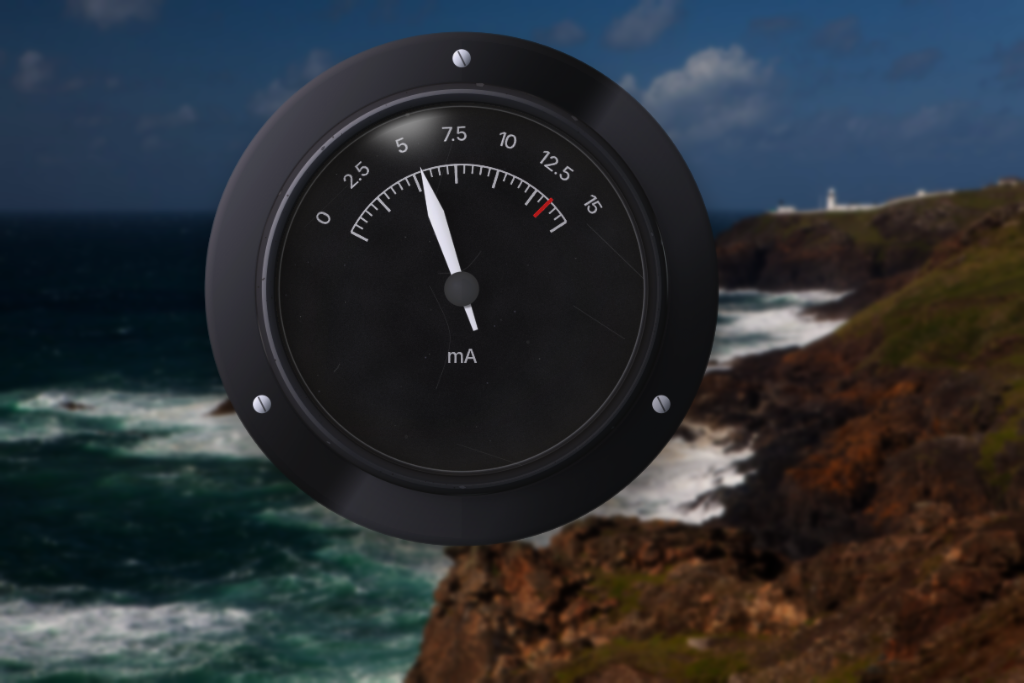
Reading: **5.5** mA
